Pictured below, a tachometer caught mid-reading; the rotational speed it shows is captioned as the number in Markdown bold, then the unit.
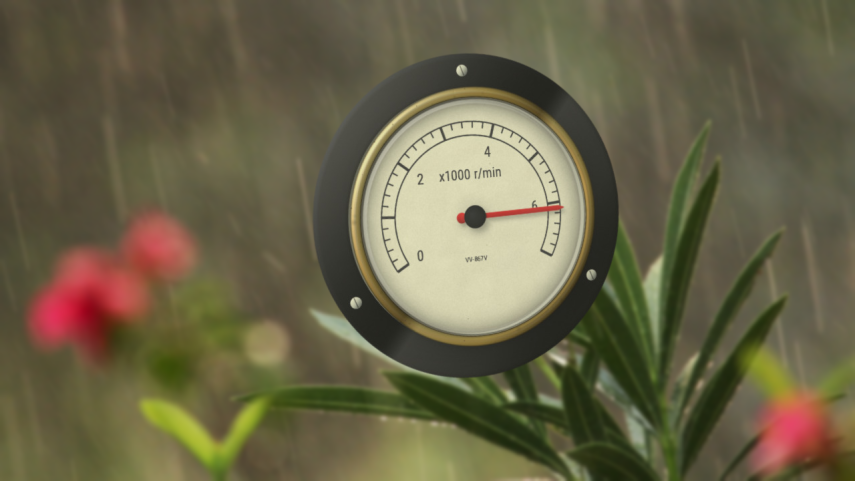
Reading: **6100** rpm
